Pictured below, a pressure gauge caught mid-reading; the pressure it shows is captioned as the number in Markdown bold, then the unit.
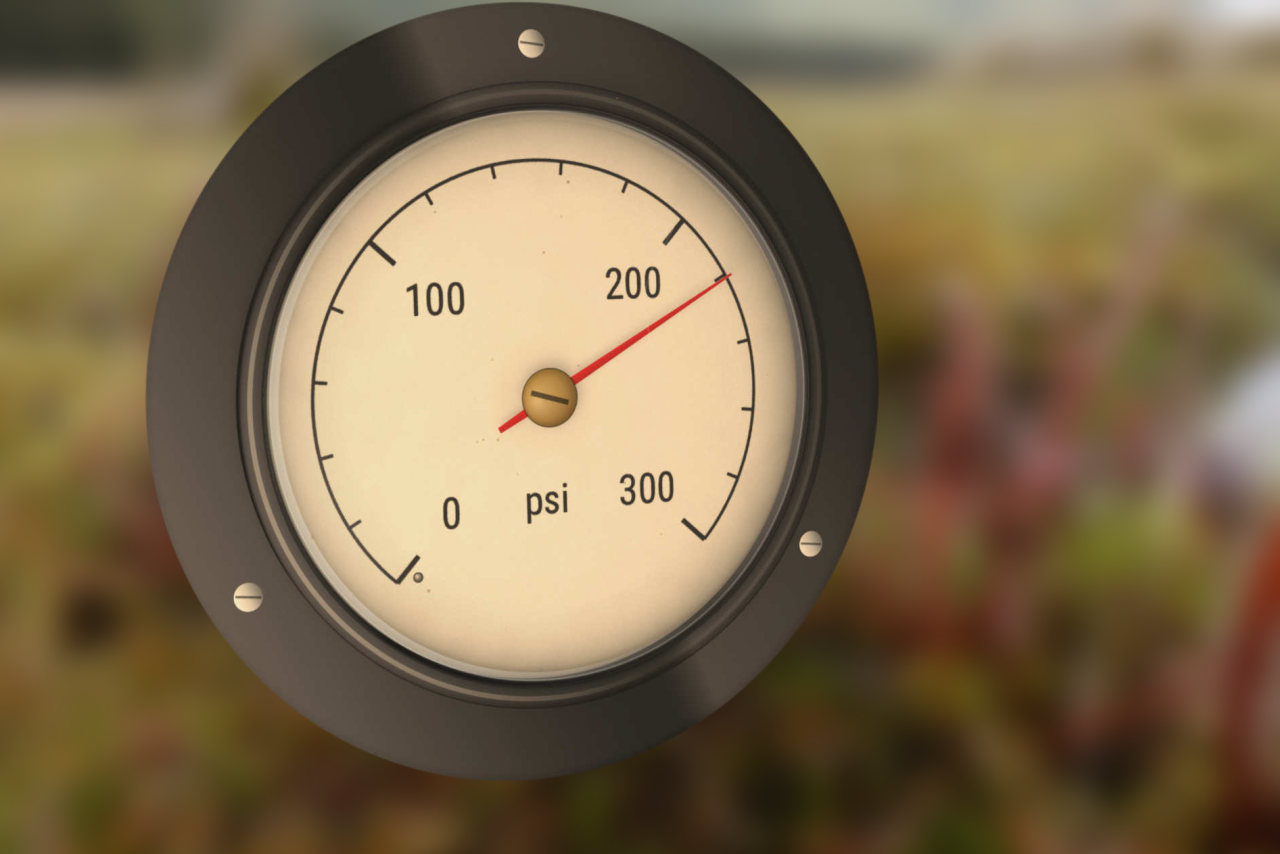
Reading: **220** psi
